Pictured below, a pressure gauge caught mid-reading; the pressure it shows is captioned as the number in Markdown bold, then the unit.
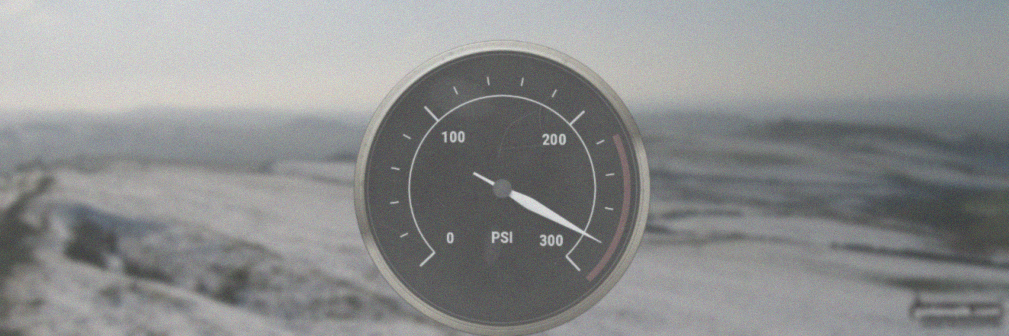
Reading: **280** psi
